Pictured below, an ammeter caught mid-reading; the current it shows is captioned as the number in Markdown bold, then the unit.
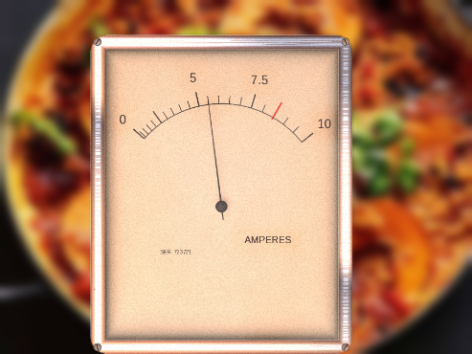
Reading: **5.5** A
